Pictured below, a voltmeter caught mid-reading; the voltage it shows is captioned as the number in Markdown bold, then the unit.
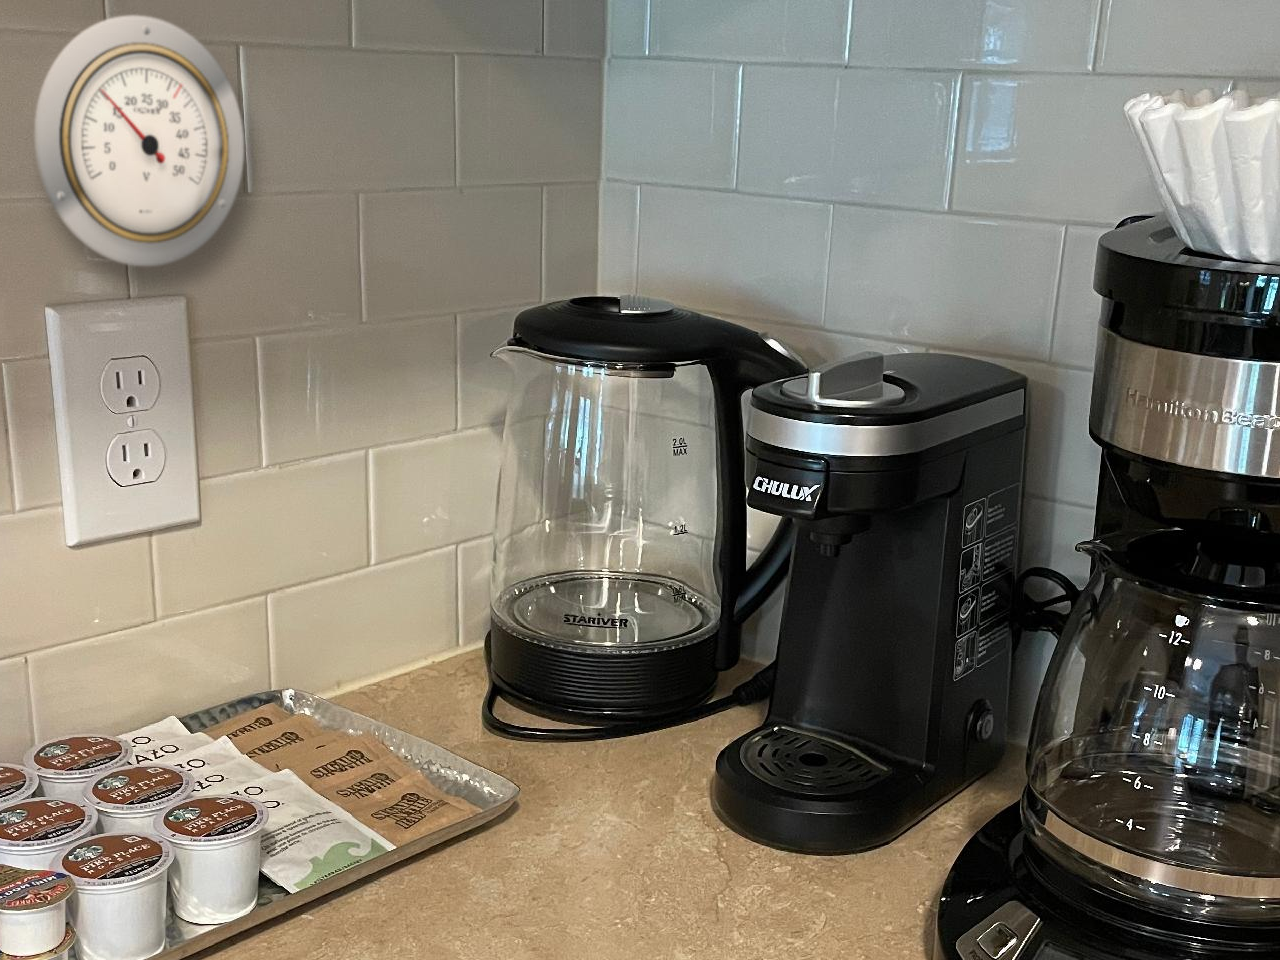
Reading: **15** V
